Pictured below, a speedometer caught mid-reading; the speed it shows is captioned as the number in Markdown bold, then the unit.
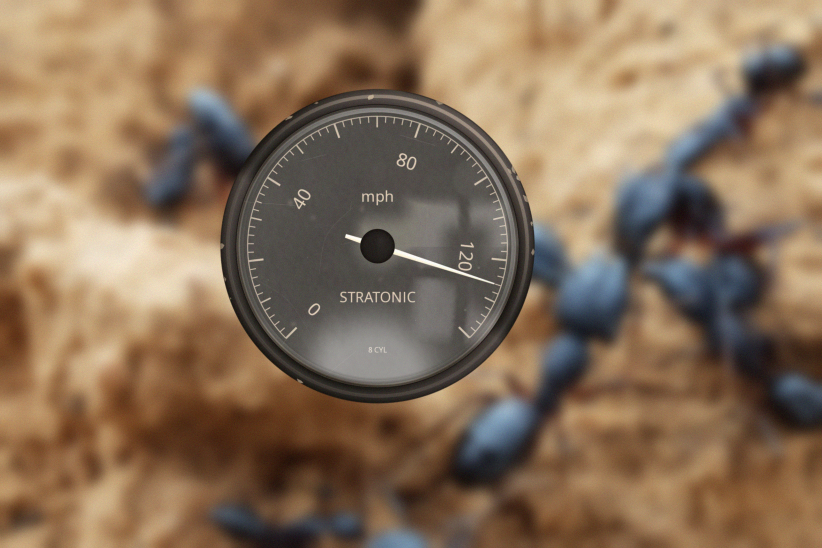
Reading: **126** mph
